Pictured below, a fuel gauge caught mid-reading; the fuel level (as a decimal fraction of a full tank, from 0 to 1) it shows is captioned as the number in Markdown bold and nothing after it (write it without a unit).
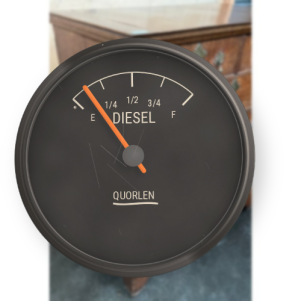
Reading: **0.125**
